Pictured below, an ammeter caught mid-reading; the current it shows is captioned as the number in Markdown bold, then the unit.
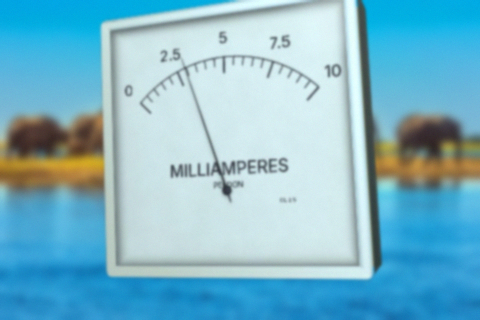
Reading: **3** mA
